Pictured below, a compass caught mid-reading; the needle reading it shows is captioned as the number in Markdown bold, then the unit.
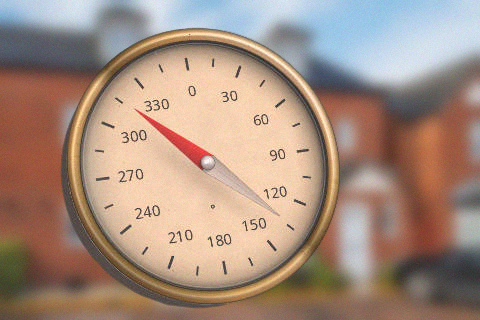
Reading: **315** °
